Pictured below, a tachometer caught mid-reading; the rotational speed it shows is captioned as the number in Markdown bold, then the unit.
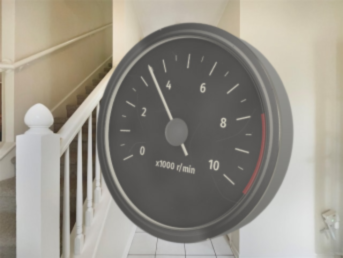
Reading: **3500** rpm
